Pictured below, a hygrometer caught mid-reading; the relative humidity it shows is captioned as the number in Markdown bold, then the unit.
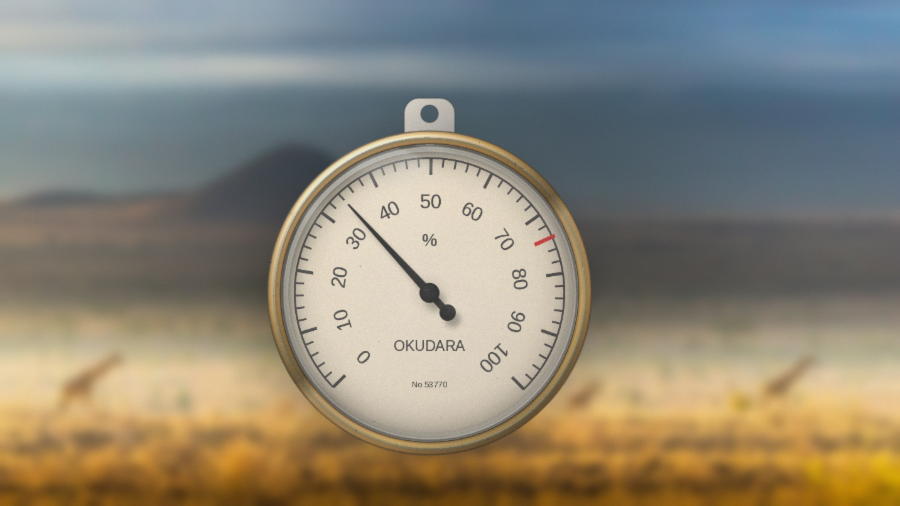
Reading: **34** %
